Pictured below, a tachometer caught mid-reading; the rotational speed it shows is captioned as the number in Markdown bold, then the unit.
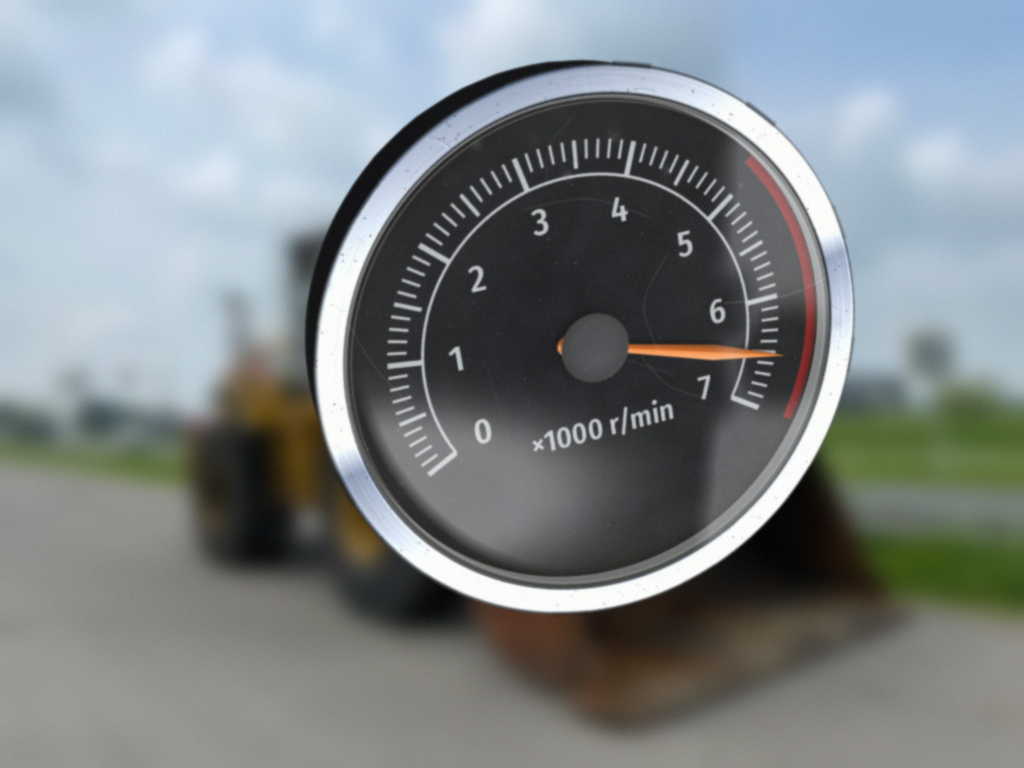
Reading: **6500** rpm
